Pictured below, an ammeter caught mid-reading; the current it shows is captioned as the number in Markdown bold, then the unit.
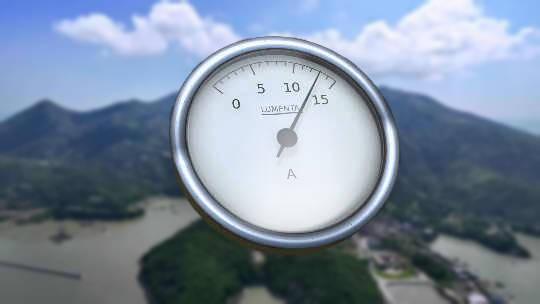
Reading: **13** A
